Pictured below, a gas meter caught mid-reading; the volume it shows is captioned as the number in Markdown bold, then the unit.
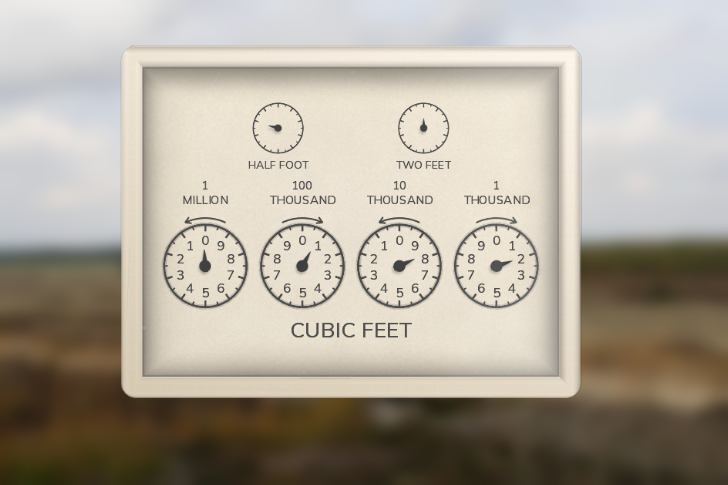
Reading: **8200** ft³
